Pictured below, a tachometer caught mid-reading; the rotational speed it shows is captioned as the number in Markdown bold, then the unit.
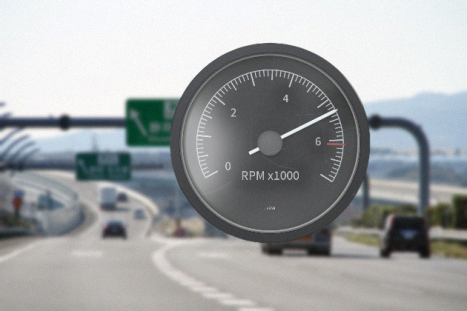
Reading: **5300** rpm
